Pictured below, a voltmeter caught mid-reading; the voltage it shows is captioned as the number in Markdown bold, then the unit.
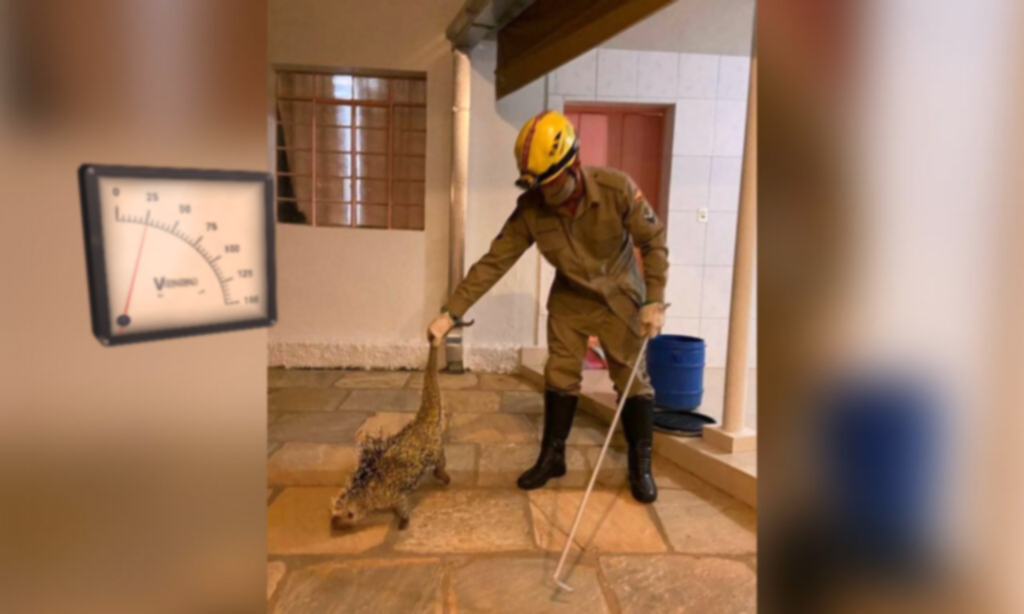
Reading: **25** V
